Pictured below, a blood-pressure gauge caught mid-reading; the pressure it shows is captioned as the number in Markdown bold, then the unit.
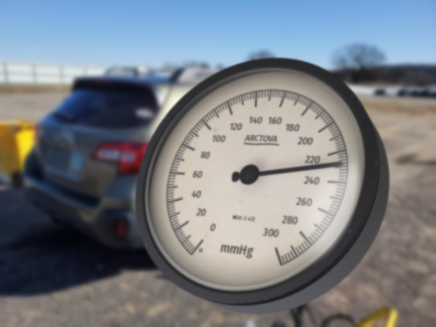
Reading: **230** mmHg
